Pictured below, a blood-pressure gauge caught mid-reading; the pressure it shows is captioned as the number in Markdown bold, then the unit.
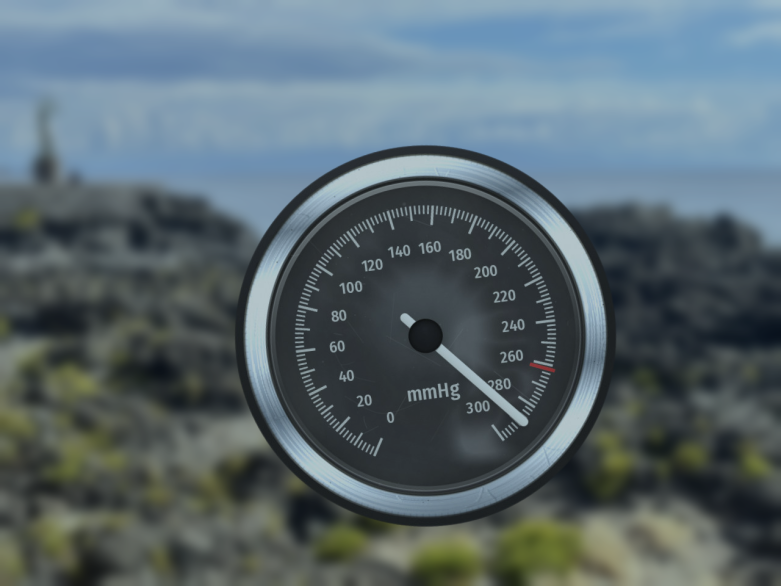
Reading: **288** mmHg
